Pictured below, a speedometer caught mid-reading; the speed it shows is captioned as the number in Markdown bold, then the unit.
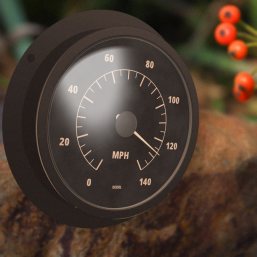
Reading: **127.5** mph
